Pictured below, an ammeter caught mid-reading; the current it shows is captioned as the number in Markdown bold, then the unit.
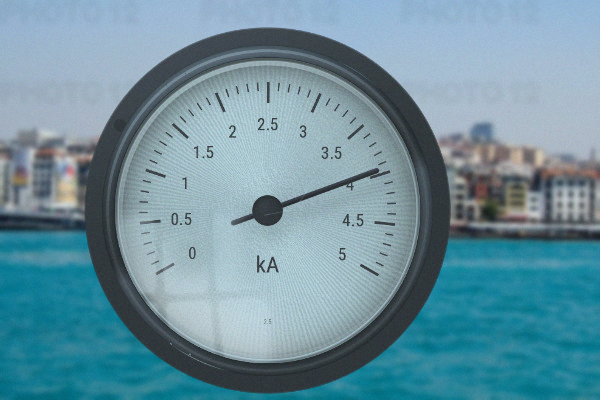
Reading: **3.95** kA
